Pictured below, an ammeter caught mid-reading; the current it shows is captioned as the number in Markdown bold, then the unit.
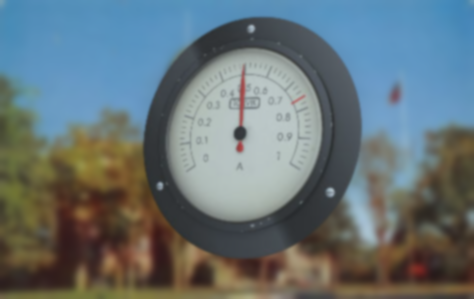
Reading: **0.5** A
